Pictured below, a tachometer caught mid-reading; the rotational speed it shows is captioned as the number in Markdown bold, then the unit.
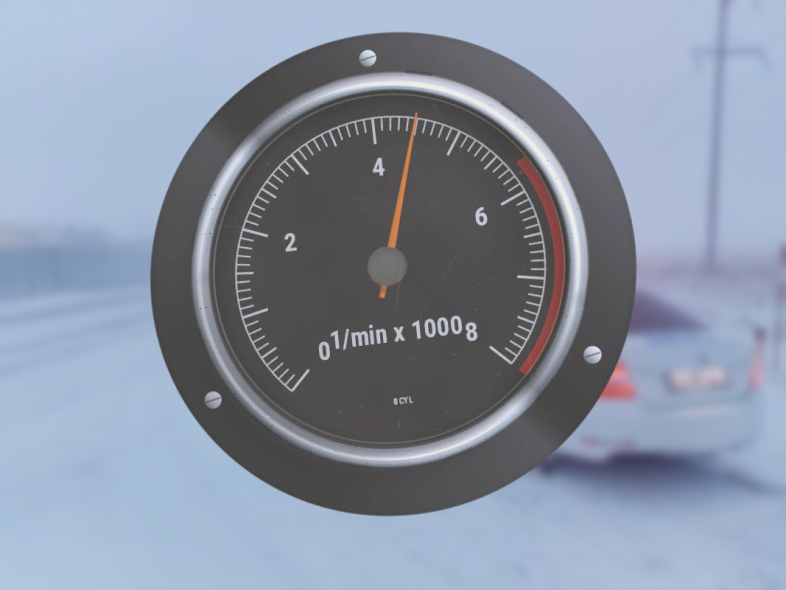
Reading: **4500** rpm
